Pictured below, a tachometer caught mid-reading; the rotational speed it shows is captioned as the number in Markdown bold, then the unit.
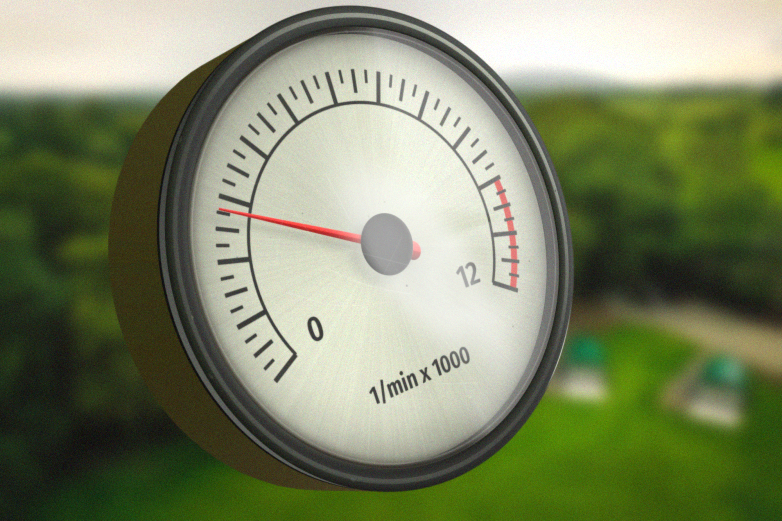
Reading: **2750** rpm
